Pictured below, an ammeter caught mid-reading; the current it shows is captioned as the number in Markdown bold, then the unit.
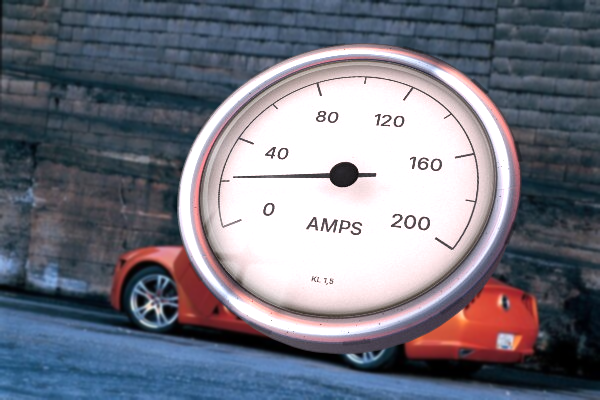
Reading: **20** A
